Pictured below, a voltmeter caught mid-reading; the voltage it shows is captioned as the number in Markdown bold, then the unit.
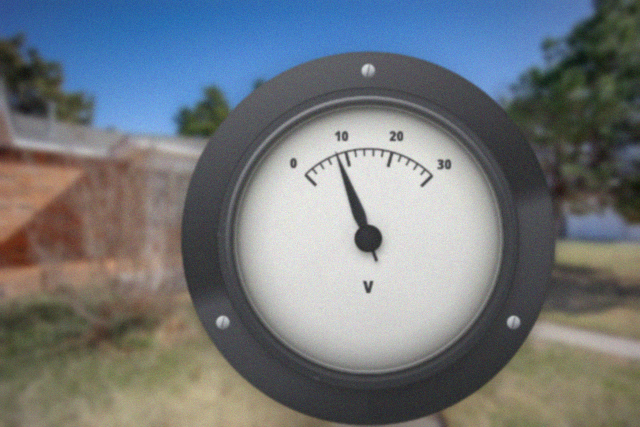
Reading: **8** V
